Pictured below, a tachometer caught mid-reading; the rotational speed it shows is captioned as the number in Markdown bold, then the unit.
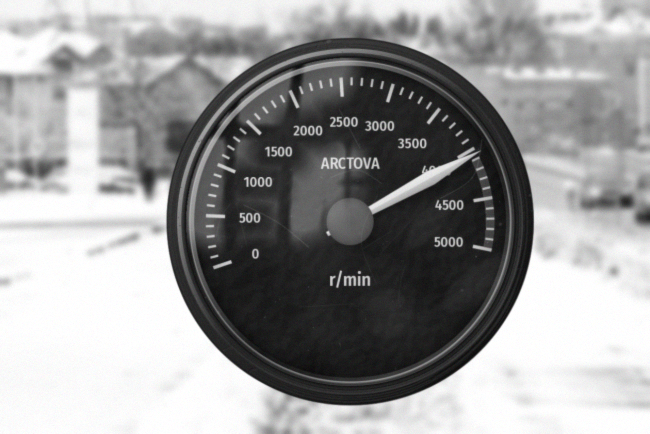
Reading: **4050** rpm
